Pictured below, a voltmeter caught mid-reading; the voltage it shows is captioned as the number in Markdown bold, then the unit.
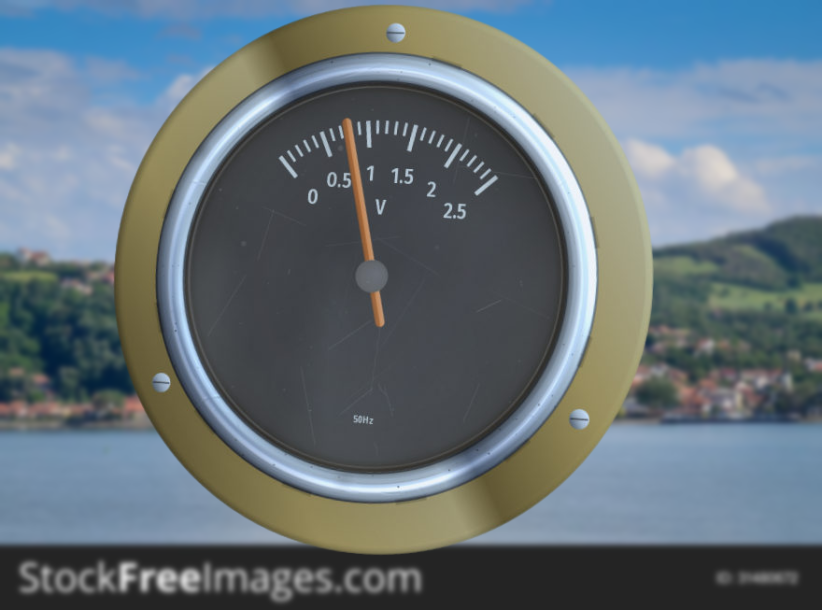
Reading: **0.8** V
